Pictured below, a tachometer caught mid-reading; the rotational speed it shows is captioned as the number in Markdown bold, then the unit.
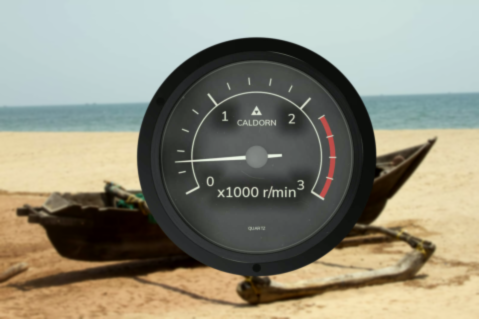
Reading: **300** rpm
